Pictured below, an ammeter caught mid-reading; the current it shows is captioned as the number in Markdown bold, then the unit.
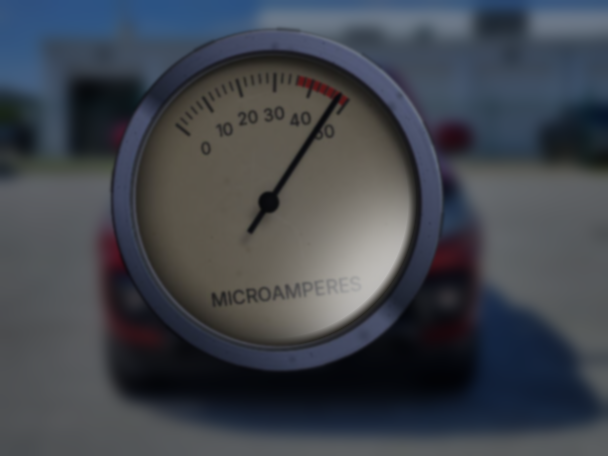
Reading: **48** µA
